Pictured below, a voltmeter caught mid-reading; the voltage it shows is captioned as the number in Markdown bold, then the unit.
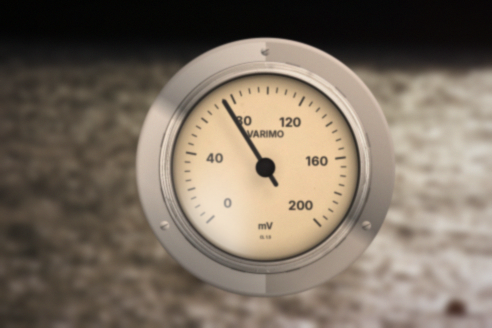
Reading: **75** mV
